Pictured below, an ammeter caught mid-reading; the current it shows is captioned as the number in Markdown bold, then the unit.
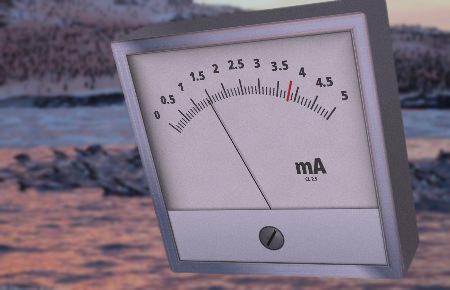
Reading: **1.5** mA
